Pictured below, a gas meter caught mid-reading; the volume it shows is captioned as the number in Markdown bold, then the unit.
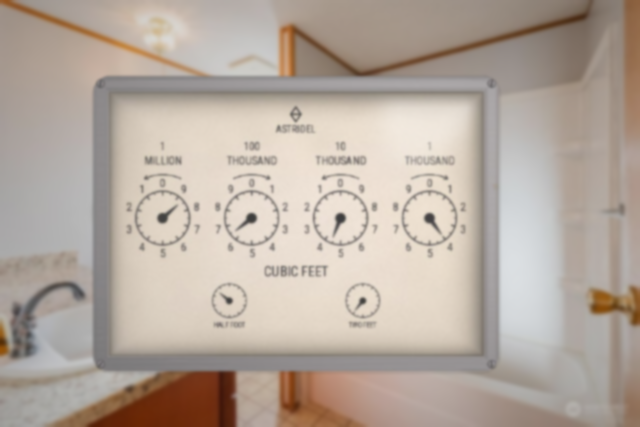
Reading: **864400** ft³
